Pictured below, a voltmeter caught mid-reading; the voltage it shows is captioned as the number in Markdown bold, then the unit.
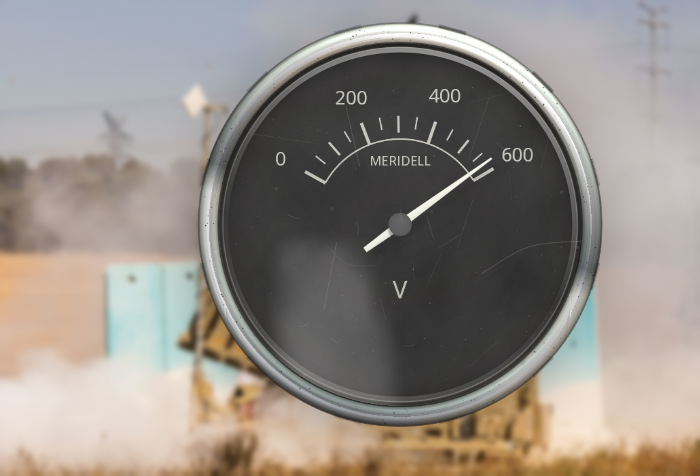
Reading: **575** V
